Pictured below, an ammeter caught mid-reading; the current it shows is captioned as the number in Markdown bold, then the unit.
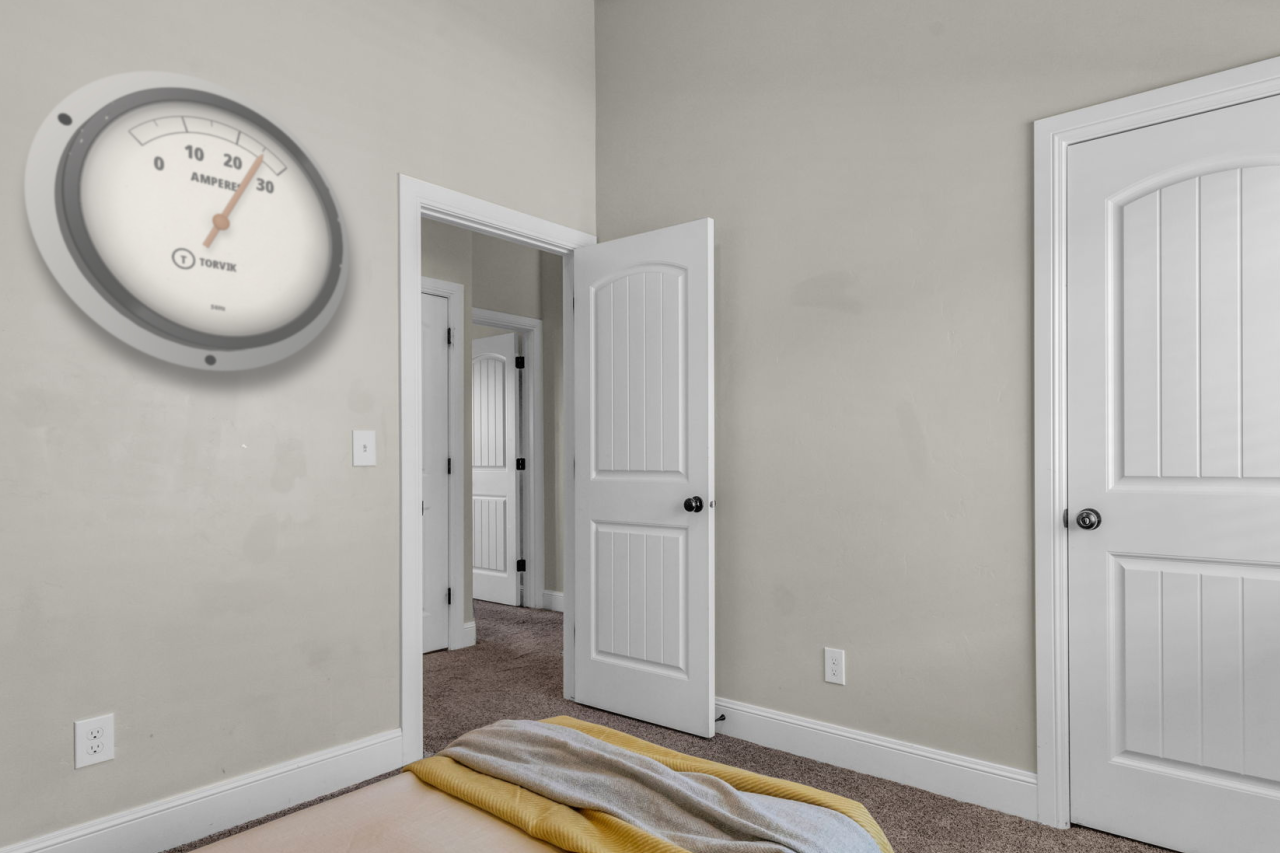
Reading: **25** A
